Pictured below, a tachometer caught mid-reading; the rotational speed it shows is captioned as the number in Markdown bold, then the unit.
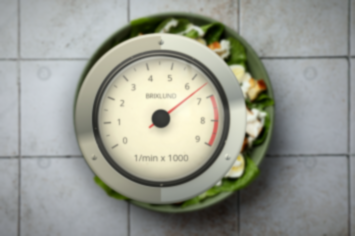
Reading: **6500** rpm
